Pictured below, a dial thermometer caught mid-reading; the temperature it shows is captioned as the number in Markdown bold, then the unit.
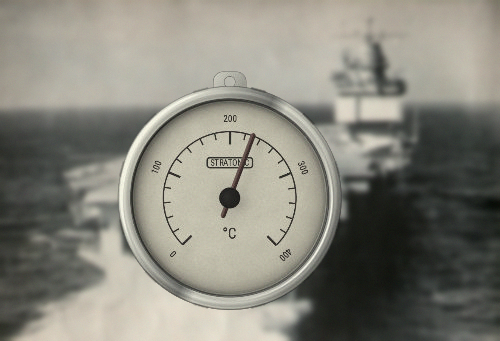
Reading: **230** °C
